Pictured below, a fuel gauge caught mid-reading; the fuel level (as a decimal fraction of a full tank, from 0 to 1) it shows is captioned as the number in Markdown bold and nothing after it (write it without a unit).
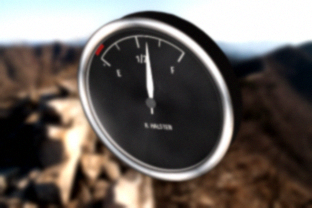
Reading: **0.625**
